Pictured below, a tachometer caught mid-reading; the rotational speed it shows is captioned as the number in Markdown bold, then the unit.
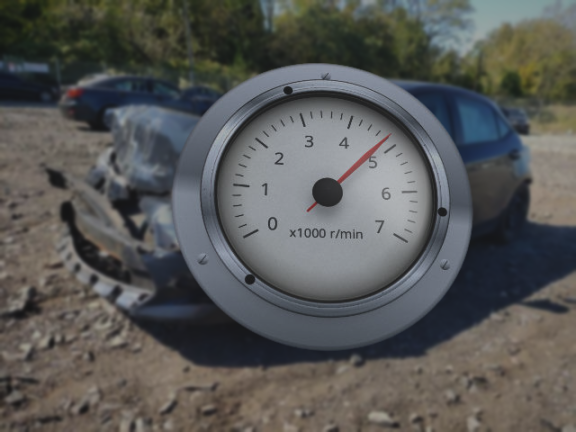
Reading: **4800** rpm
